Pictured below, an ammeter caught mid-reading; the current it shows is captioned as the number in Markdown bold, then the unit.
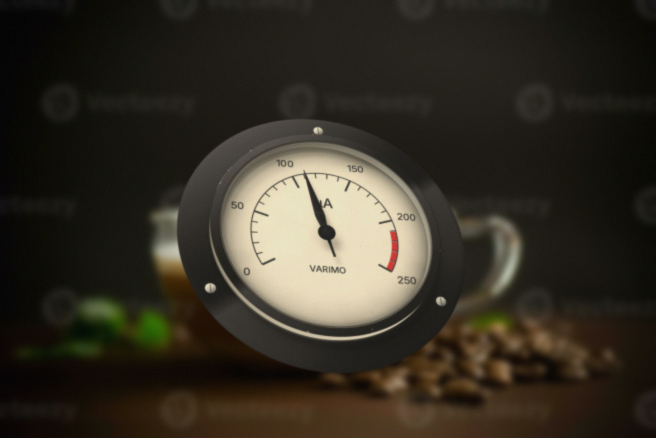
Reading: **110** µA
